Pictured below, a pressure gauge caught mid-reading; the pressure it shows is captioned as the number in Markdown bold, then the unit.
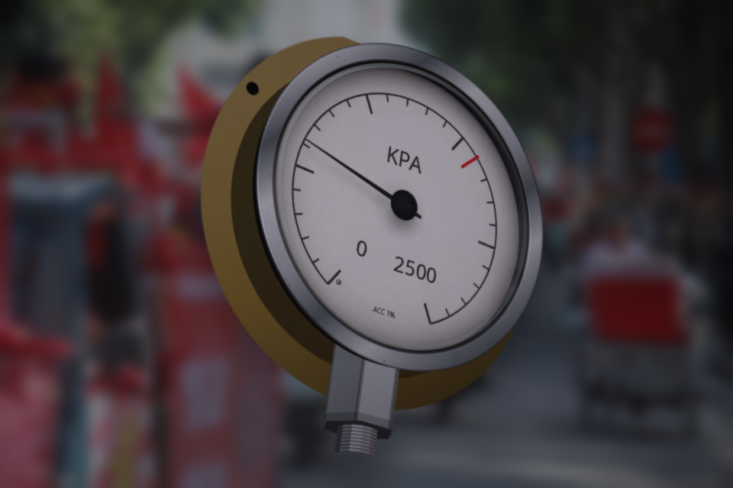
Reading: **600** kPa
